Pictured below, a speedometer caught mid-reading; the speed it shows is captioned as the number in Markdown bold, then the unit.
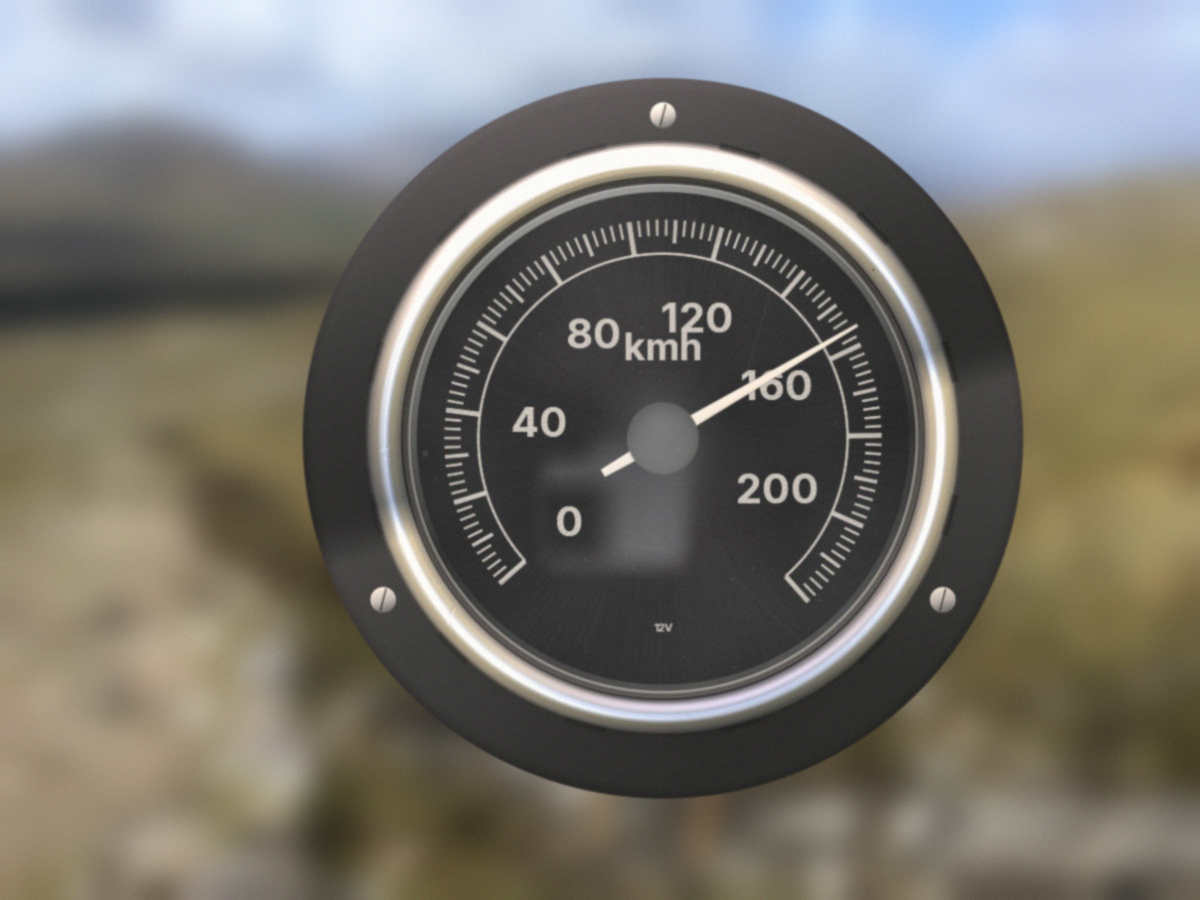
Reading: **156** km/h
